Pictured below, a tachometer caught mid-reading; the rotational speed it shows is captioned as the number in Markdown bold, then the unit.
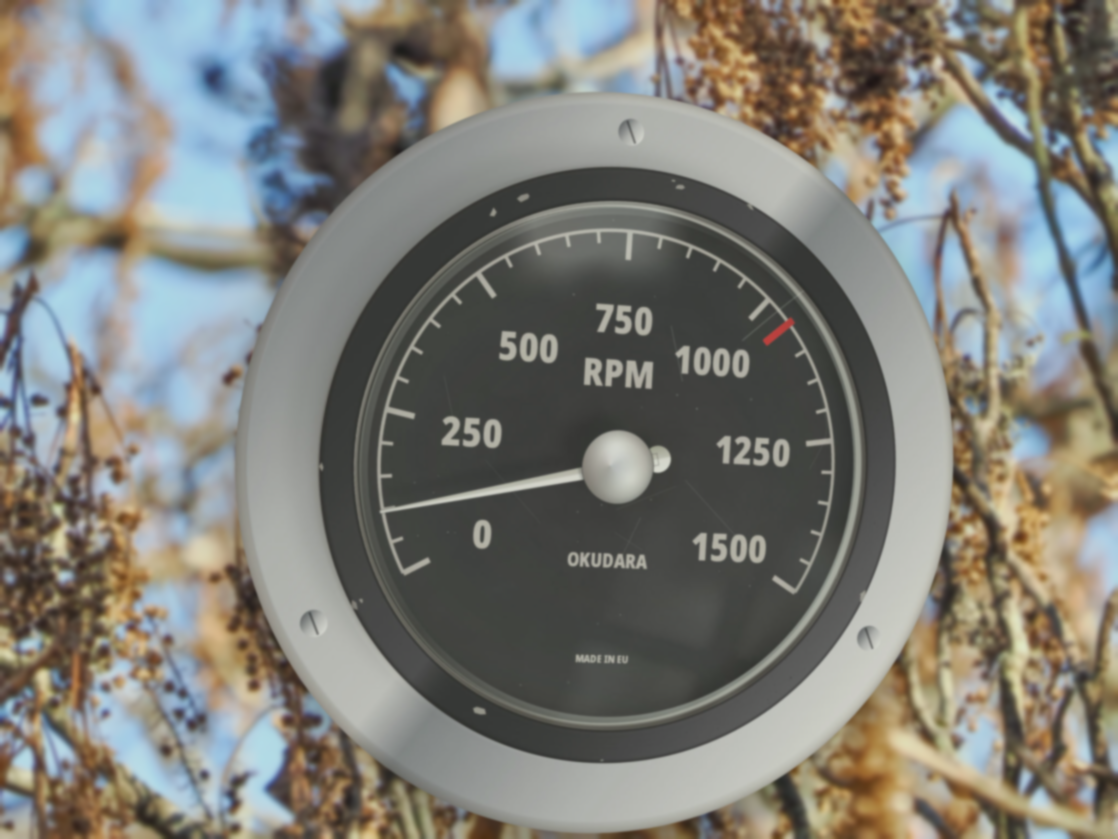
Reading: **100** rpm
